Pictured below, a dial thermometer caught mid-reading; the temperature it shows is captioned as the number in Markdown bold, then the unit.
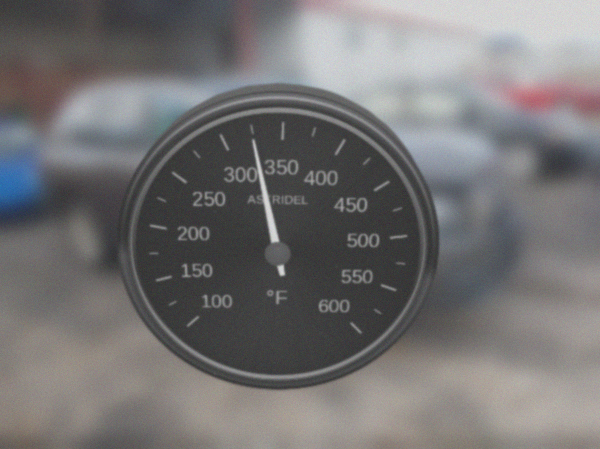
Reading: **325** °F
